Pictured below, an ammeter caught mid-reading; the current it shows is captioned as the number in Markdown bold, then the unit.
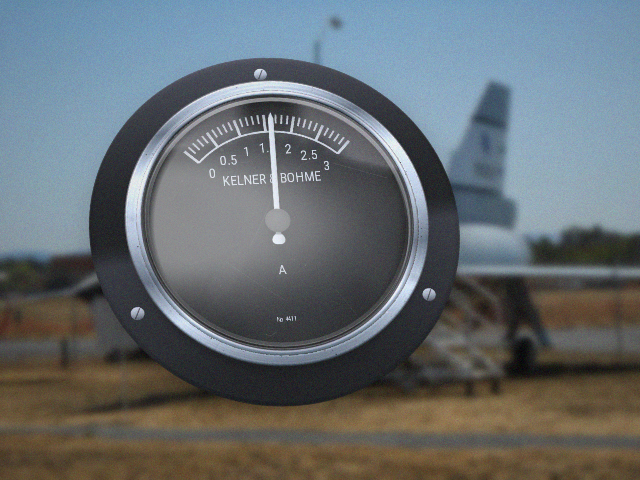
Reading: **1.6** A
